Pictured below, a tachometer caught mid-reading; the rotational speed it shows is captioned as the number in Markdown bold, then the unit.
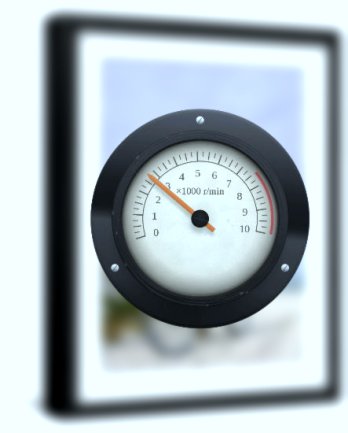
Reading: **2750** rpm
